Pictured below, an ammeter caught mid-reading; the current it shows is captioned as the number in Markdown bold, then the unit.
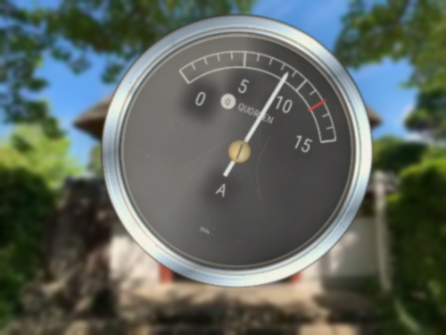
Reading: **8.5** A
